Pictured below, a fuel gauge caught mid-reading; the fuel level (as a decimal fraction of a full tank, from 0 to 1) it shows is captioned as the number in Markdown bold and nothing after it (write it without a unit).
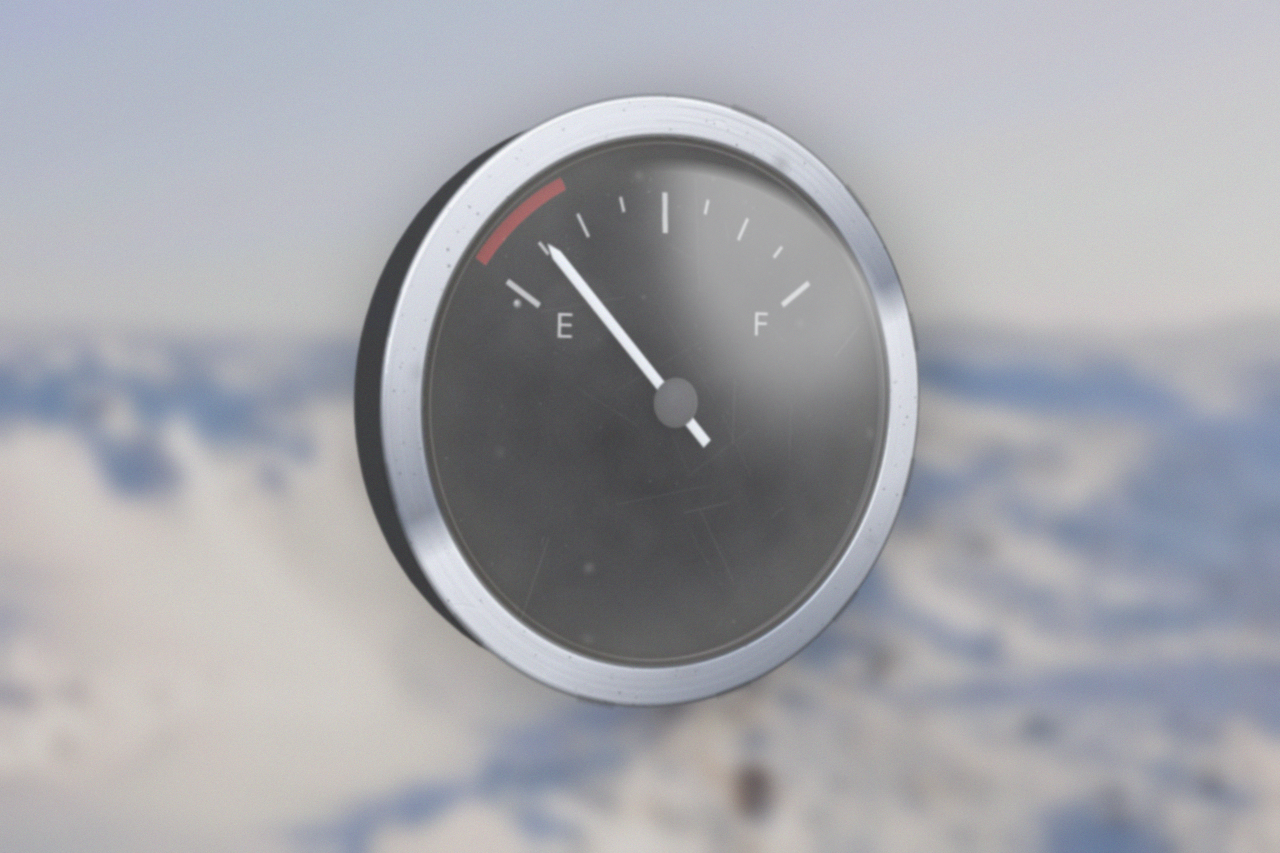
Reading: **0.125**
